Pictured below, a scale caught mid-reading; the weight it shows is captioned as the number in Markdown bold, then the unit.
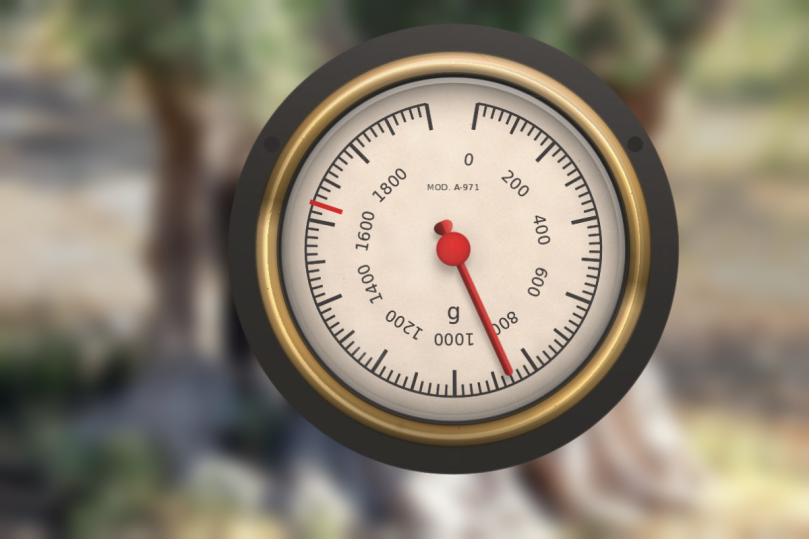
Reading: **860** g
